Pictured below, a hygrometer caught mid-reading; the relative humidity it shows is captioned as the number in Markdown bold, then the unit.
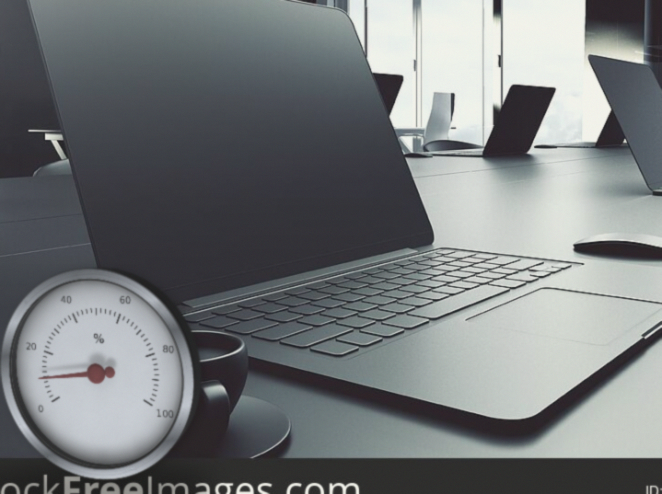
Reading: **10** %
